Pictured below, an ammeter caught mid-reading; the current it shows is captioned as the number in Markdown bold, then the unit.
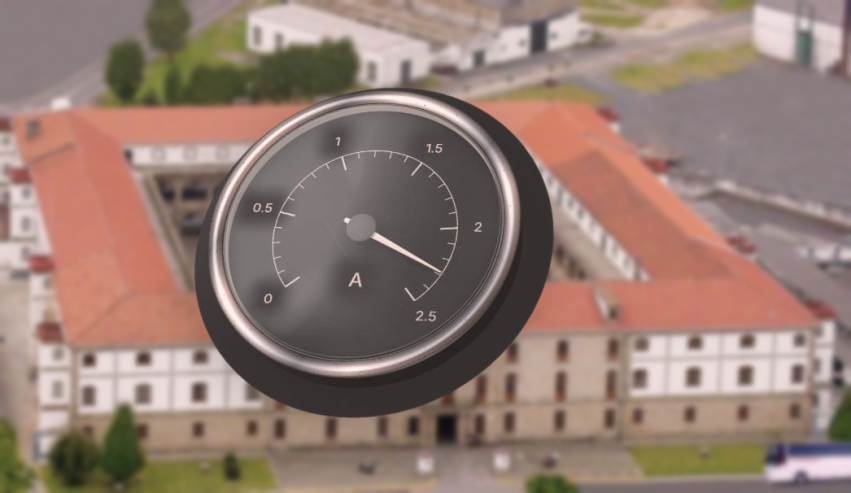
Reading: **2.3** A
